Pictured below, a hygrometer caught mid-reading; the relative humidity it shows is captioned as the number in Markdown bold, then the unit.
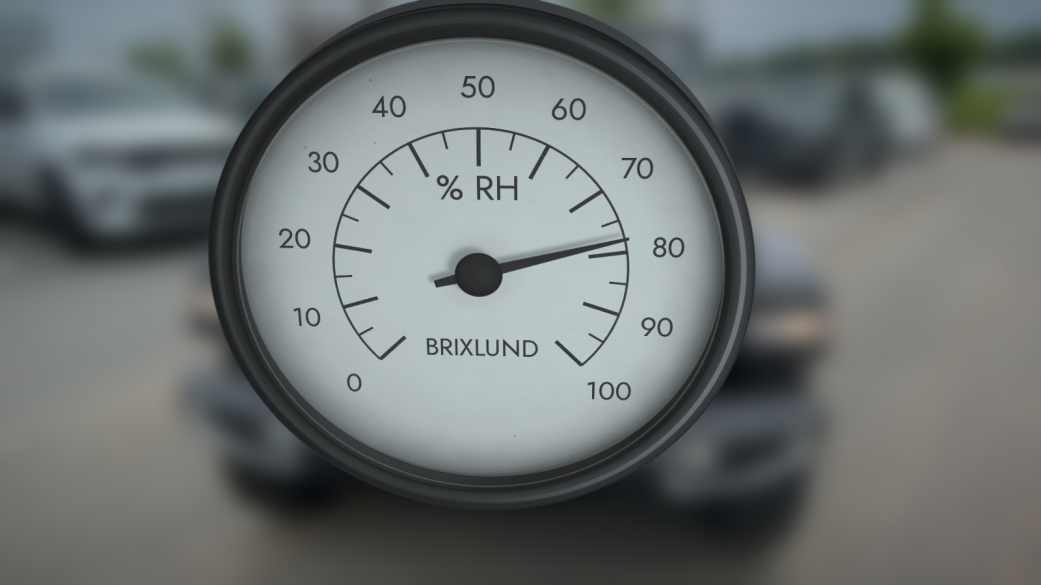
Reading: **77.5** %
